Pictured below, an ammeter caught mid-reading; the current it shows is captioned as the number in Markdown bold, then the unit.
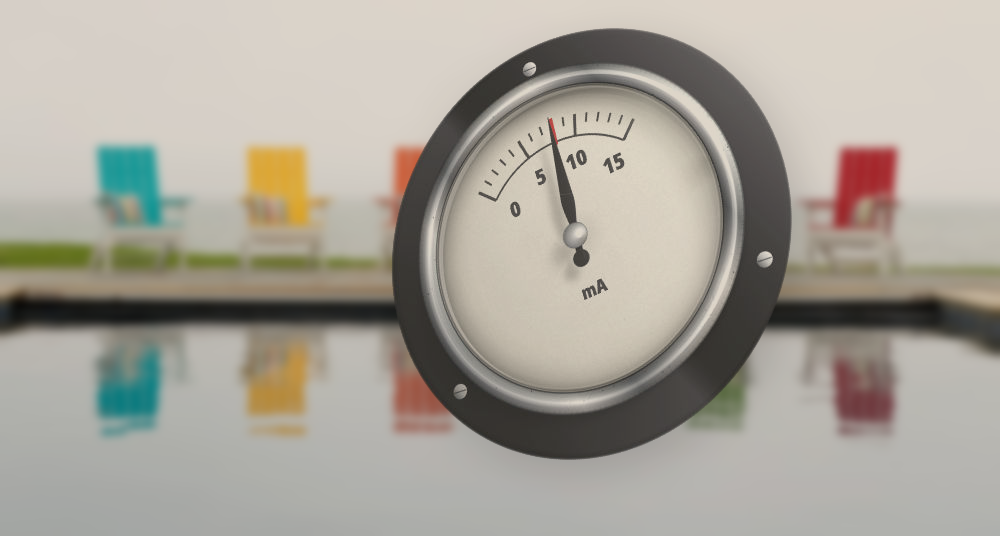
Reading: **8** mA
